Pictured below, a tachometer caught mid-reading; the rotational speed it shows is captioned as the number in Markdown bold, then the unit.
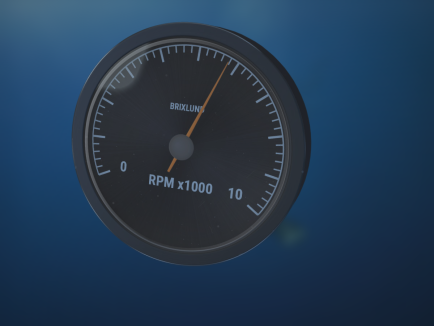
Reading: **5800** rpm
